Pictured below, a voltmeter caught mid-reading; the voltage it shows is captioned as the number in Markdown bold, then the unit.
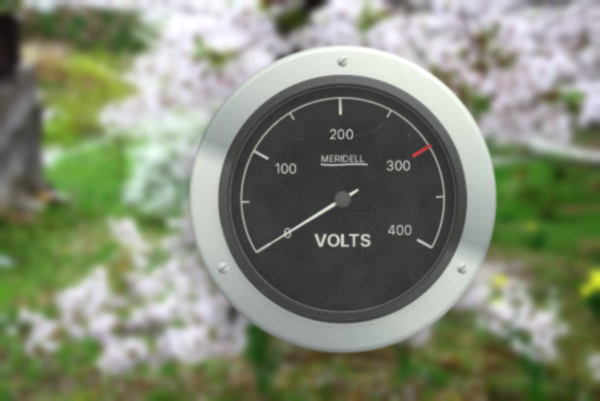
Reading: **0** V
